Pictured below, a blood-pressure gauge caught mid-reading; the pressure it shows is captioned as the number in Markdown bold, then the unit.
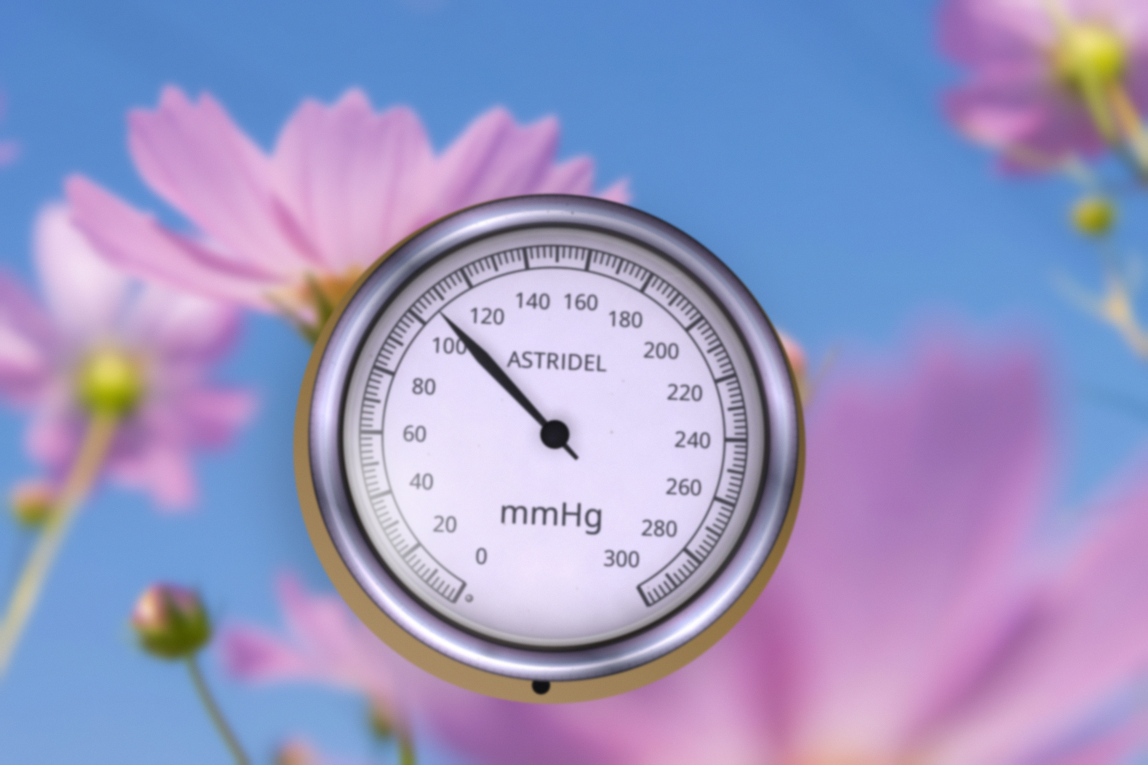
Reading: **106** mmHg
